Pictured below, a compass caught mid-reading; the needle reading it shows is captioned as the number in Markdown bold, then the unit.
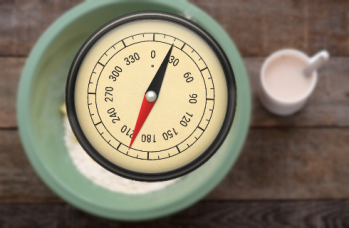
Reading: **200** °
